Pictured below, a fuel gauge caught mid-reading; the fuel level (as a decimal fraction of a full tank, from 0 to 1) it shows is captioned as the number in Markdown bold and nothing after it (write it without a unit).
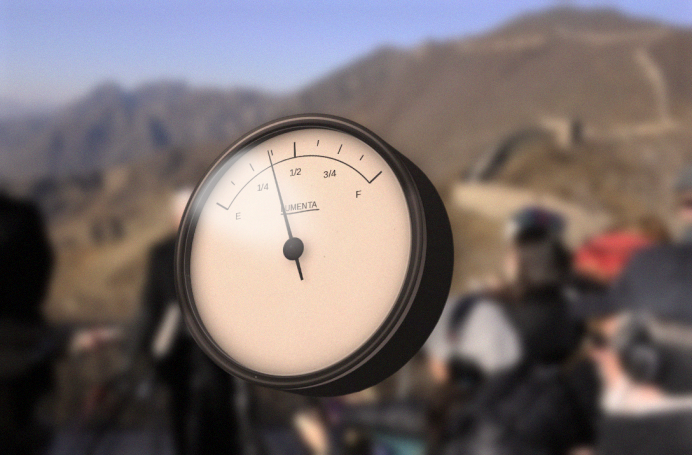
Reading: **0.375**
